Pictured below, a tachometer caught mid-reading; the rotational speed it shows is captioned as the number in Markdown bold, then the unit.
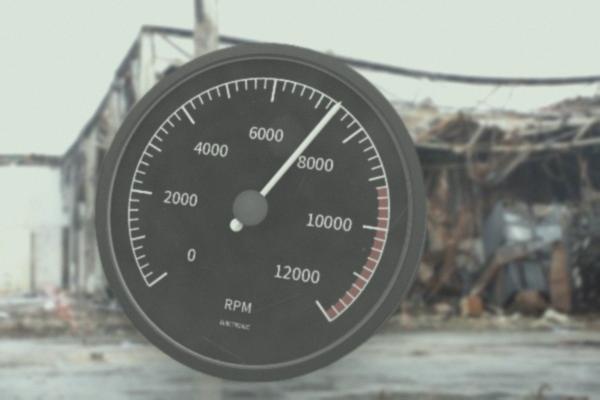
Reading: **7400** rpm
